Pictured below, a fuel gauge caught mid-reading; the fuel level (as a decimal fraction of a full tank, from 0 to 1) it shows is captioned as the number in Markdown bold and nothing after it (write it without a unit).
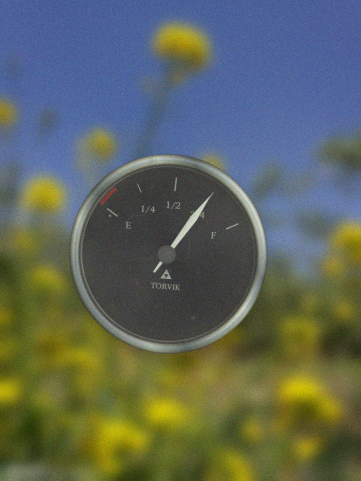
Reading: **0.75**
